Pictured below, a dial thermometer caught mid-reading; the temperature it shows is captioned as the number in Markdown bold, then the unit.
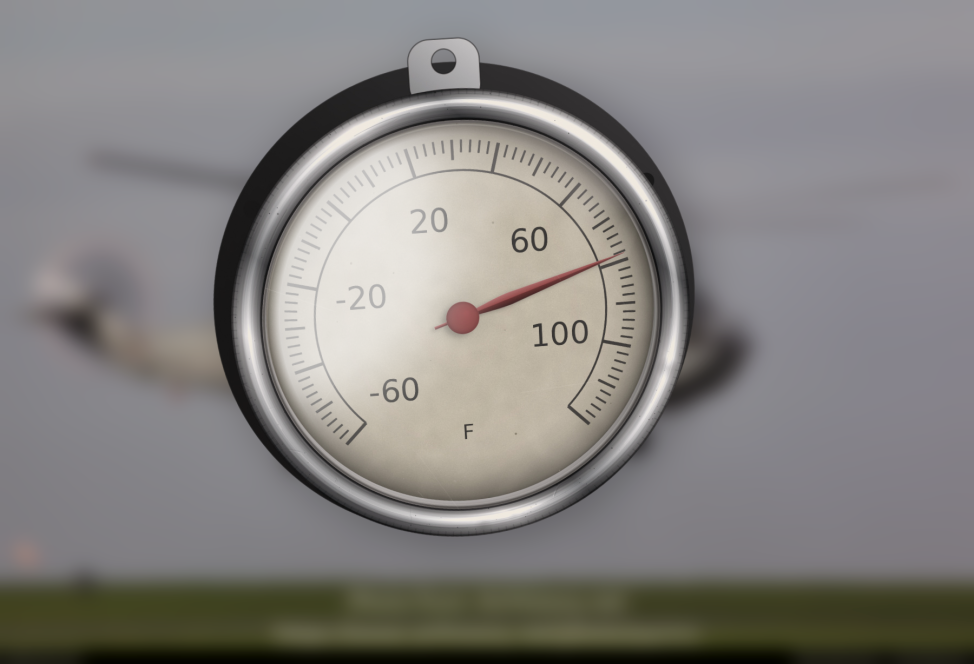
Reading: **78** °F
